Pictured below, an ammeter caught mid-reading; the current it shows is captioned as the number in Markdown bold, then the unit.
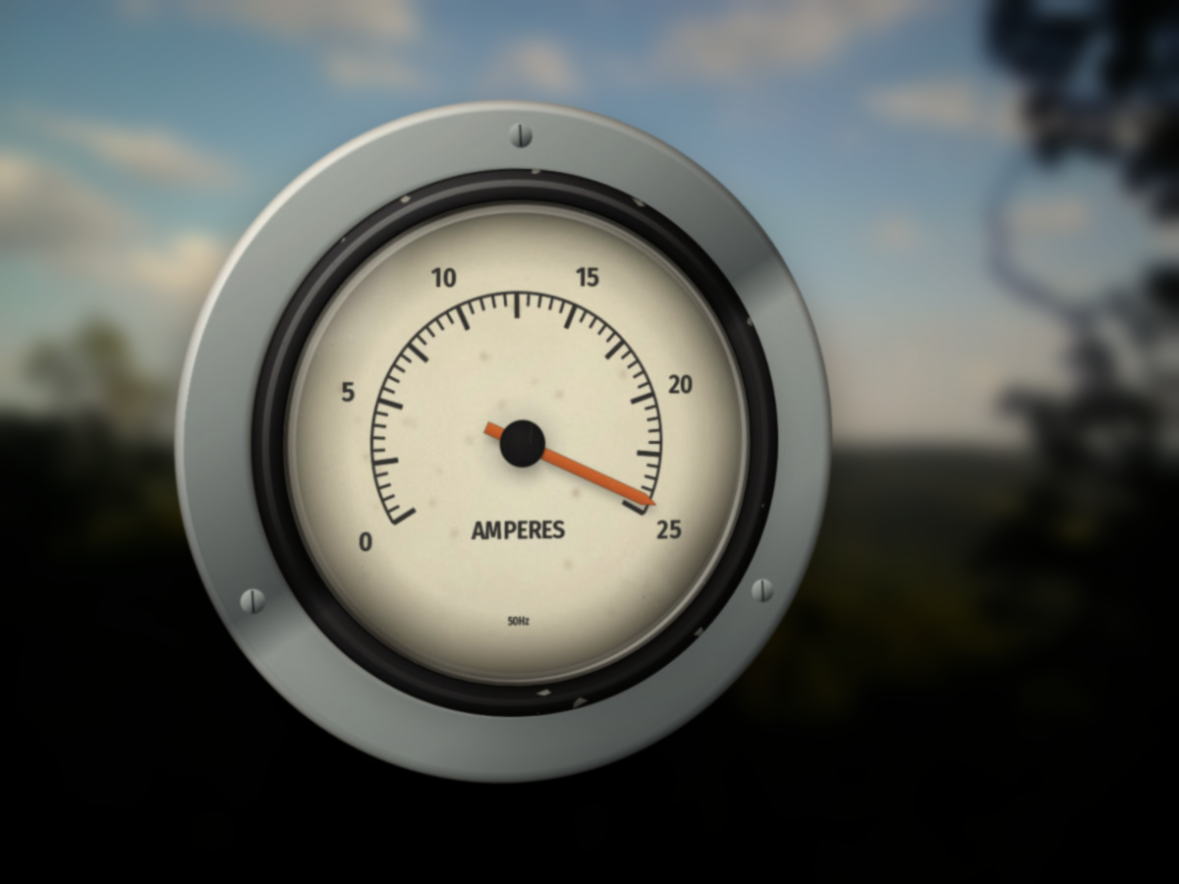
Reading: **24.5** A
